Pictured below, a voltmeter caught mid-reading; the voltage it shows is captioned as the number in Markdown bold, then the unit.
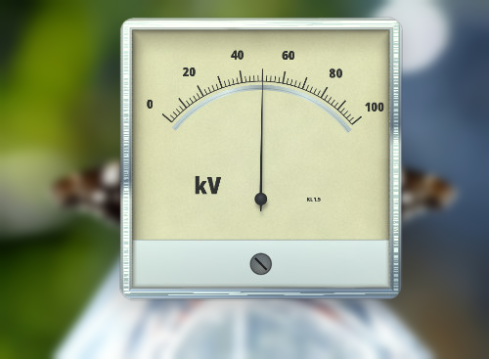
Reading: **50** kV
